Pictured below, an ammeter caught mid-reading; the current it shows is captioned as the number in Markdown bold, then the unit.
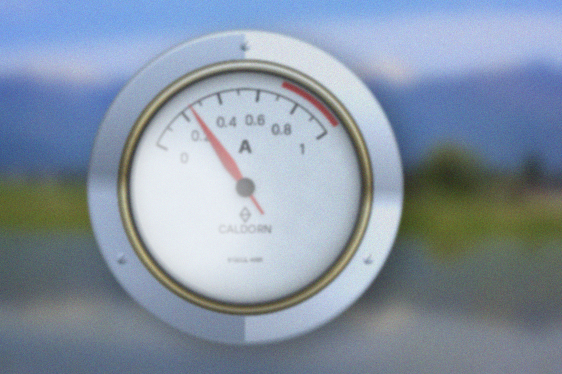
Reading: **0.25** A
